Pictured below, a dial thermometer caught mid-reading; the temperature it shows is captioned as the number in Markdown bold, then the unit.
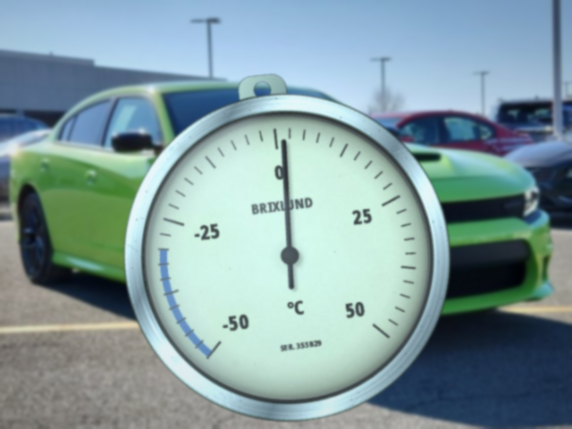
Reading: **1.25** °C
